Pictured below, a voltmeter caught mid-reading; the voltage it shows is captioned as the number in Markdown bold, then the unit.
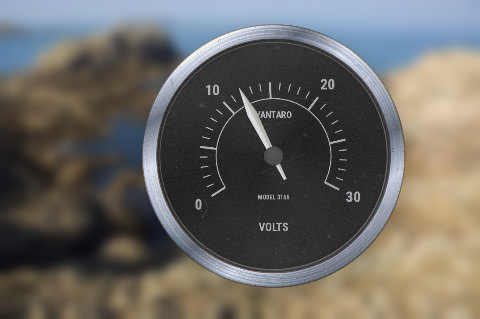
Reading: **12** V
